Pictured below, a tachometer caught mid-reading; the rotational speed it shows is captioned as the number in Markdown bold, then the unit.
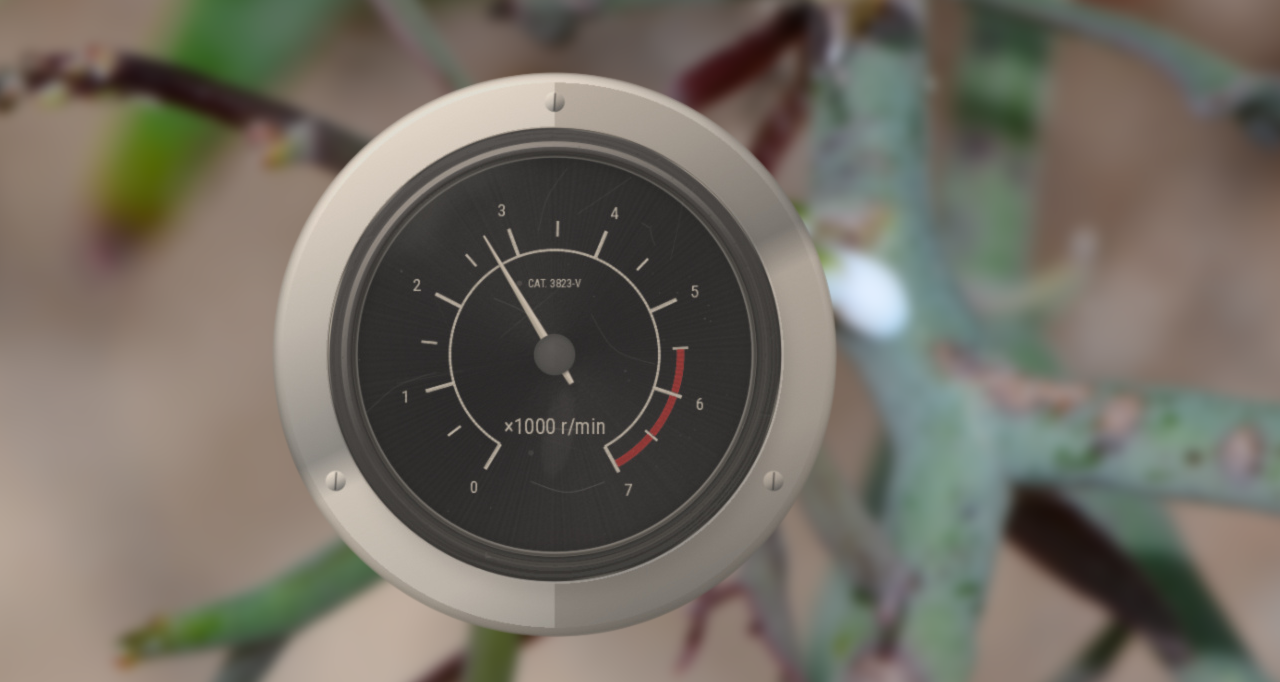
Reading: **2750** rpm
